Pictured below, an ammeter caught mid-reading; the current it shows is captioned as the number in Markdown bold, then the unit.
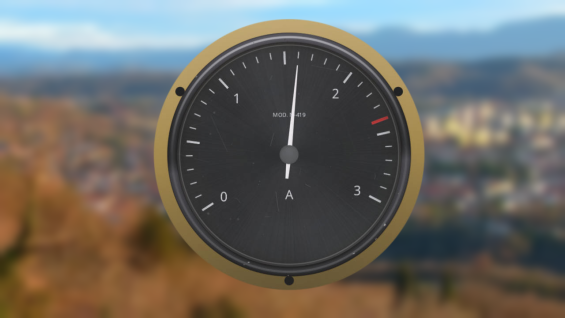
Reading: **1.6** A
